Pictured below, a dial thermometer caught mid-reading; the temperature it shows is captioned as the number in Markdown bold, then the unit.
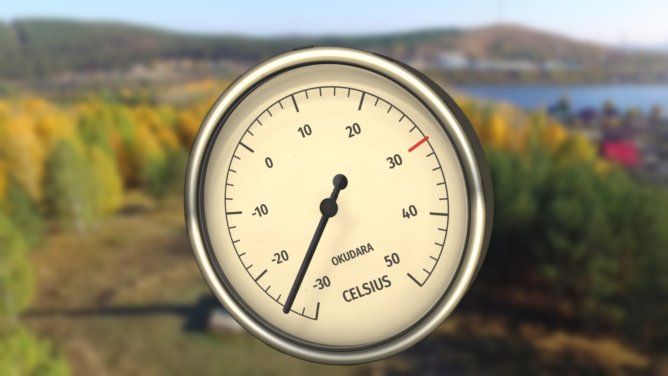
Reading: **-26** °C
